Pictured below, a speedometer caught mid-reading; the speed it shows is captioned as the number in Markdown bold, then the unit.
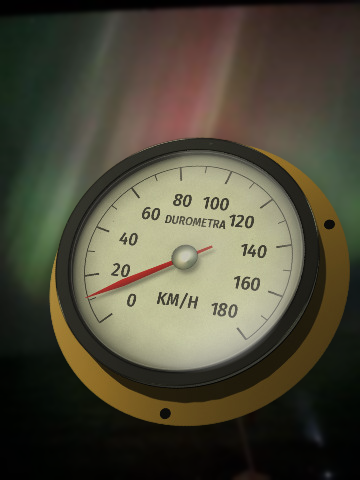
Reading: **10** km/h
